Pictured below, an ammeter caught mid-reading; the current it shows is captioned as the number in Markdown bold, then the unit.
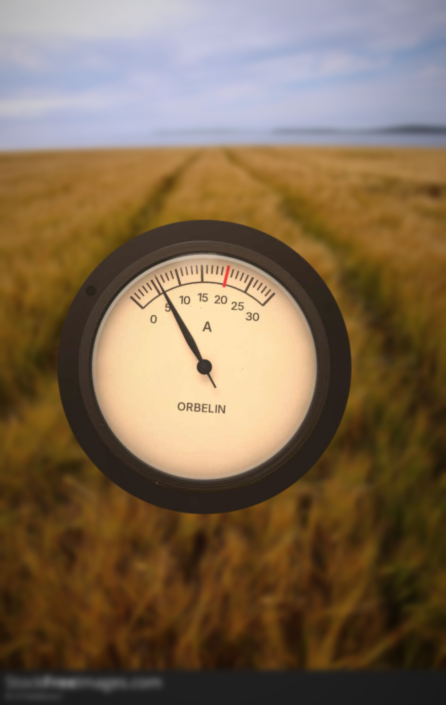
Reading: **6** A
